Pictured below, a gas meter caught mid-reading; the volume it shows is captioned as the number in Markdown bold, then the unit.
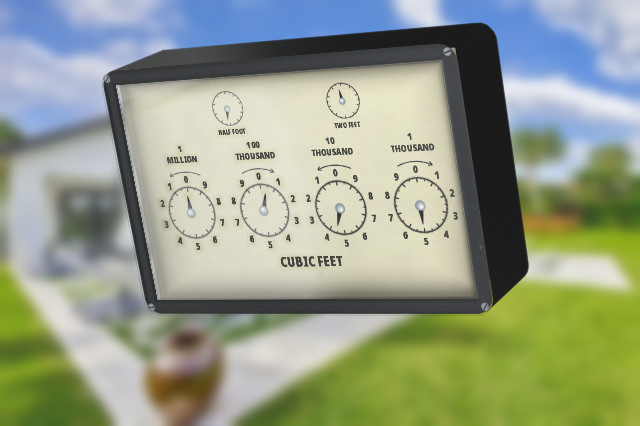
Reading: **4500** ft³
